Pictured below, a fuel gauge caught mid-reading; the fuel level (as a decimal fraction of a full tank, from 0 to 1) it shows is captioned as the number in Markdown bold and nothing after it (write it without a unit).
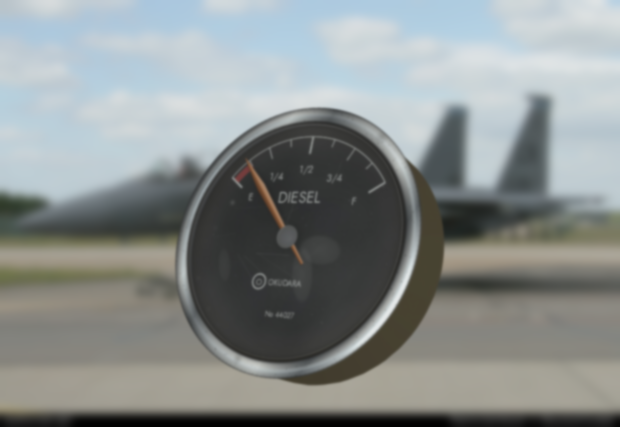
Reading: **0.125**
